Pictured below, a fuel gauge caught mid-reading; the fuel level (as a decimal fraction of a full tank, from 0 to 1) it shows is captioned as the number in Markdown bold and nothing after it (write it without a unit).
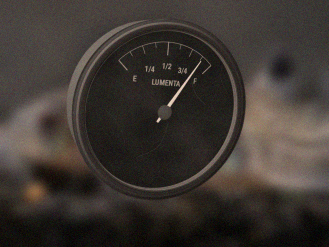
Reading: **0.875**
